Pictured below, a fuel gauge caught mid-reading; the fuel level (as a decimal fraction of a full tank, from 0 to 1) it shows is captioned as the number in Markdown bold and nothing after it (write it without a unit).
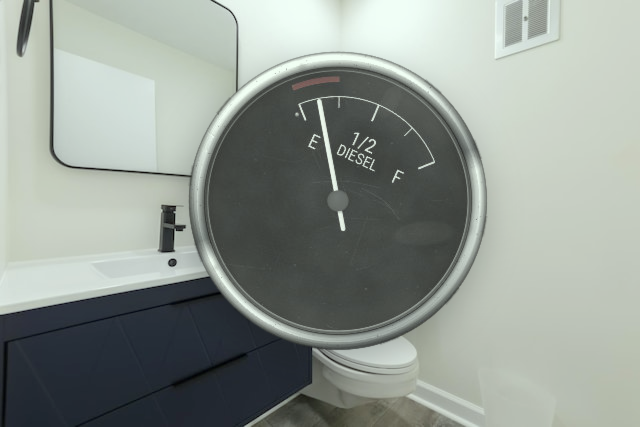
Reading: **0.125**
